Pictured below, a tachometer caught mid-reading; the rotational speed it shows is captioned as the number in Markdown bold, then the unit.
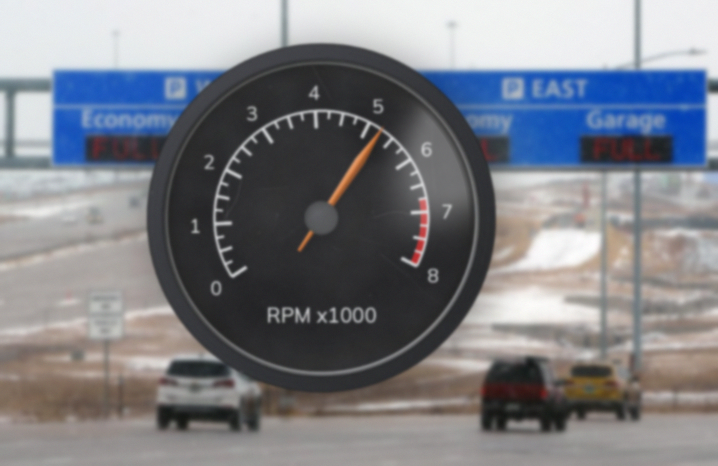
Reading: **5250** rpm
